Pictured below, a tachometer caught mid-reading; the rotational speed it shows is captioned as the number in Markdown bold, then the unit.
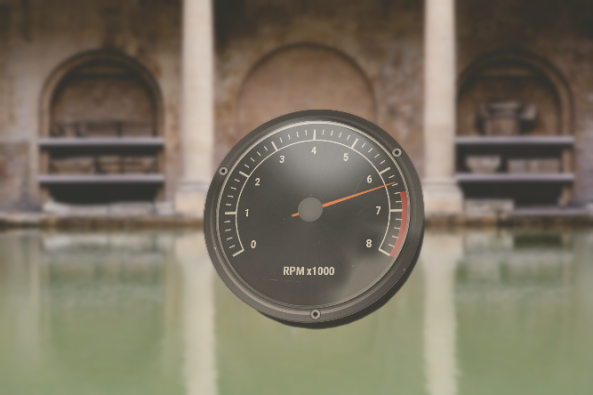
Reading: **6400** rpm
